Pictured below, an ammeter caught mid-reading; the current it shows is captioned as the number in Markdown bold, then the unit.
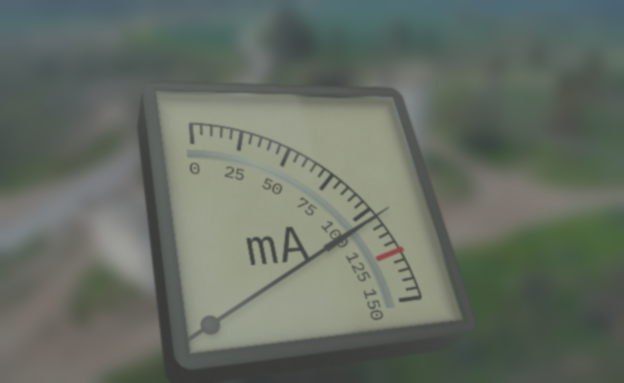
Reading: **105** mA
